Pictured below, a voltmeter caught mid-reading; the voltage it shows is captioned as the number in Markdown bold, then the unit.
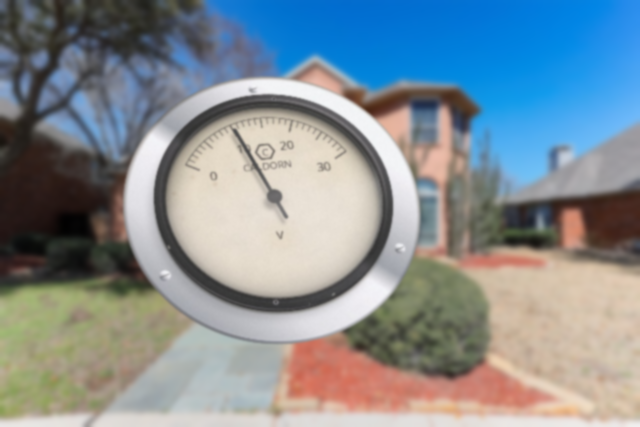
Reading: **10** V
